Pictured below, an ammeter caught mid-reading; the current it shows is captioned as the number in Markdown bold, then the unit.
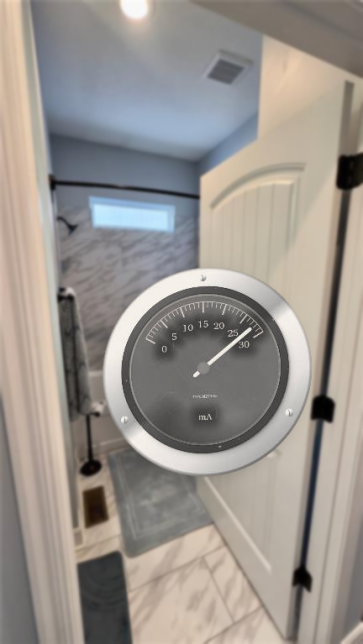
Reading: **28** mA
